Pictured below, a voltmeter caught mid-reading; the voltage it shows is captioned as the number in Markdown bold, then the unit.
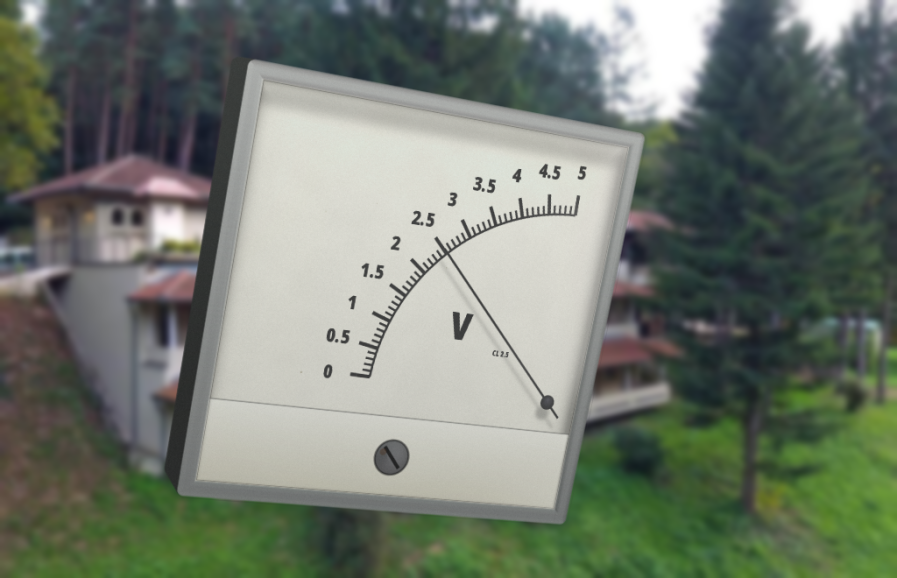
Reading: **2.5** V
